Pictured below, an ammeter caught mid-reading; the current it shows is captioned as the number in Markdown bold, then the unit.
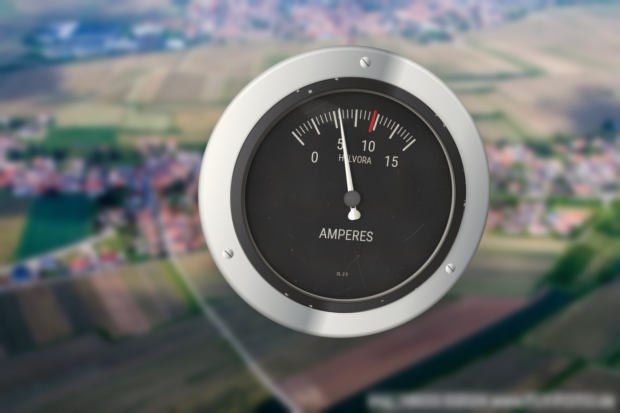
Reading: **5.5** A
